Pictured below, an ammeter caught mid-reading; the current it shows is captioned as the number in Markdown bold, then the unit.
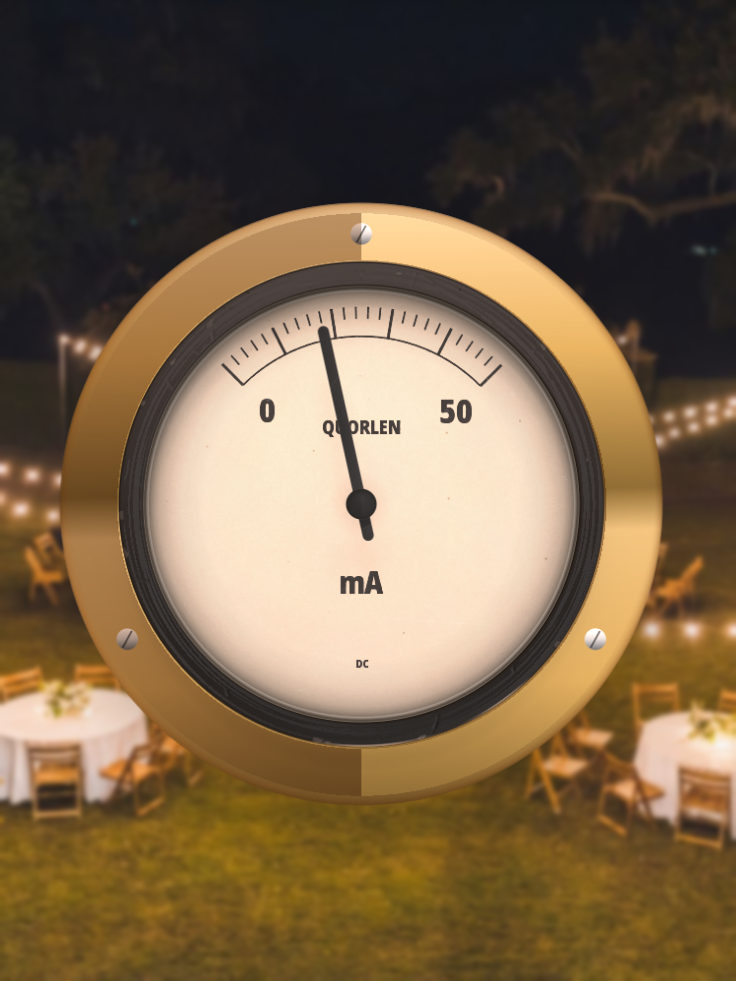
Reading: **18** mA
